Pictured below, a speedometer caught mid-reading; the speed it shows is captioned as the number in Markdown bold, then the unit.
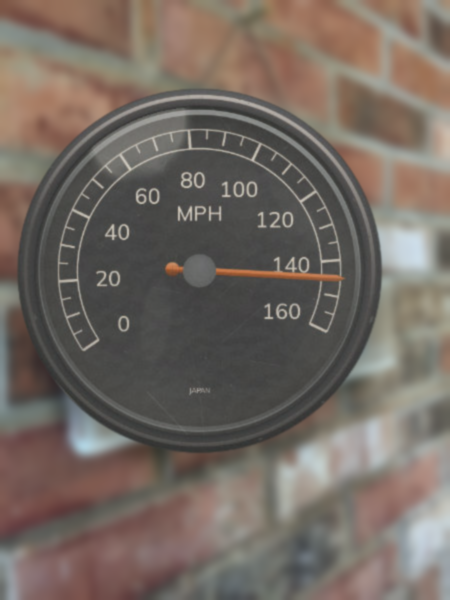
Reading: **145** mph
